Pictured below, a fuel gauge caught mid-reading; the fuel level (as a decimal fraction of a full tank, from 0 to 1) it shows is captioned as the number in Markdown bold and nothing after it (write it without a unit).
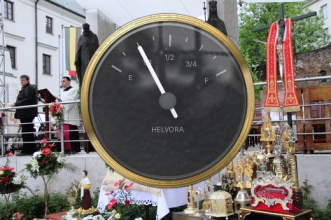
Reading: **0.25**
